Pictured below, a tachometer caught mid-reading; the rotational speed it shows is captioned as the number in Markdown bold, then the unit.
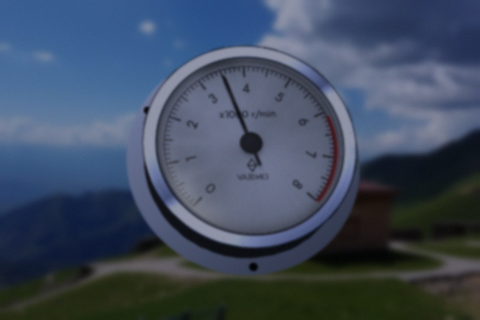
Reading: **3500** rpm
